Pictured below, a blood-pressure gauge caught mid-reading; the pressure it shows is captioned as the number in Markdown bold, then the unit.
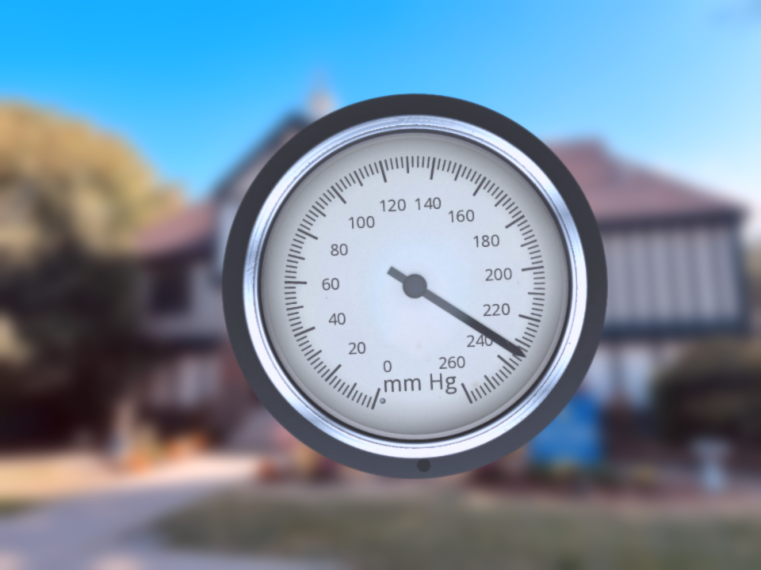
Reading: **234** mmHg
